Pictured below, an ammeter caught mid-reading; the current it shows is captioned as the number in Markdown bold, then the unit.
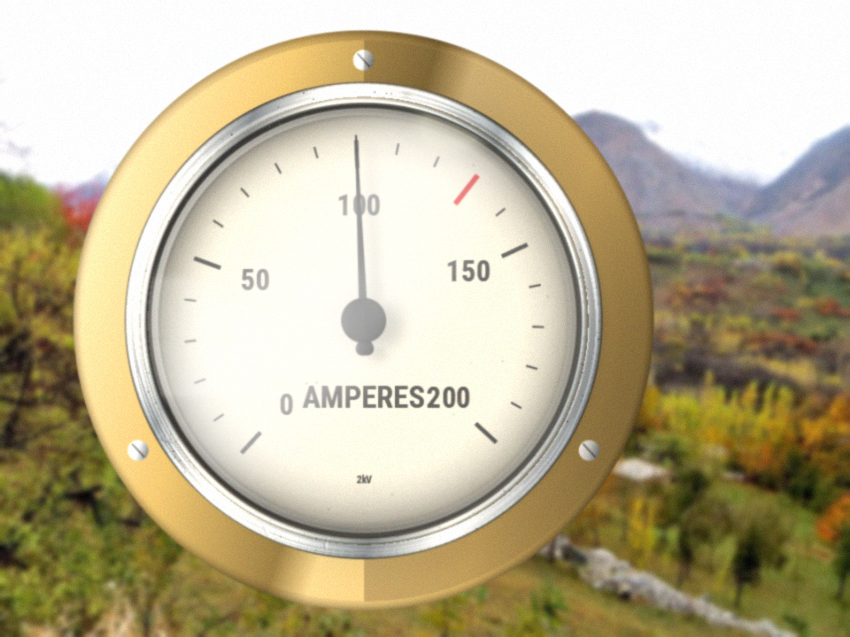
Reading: **100** A
